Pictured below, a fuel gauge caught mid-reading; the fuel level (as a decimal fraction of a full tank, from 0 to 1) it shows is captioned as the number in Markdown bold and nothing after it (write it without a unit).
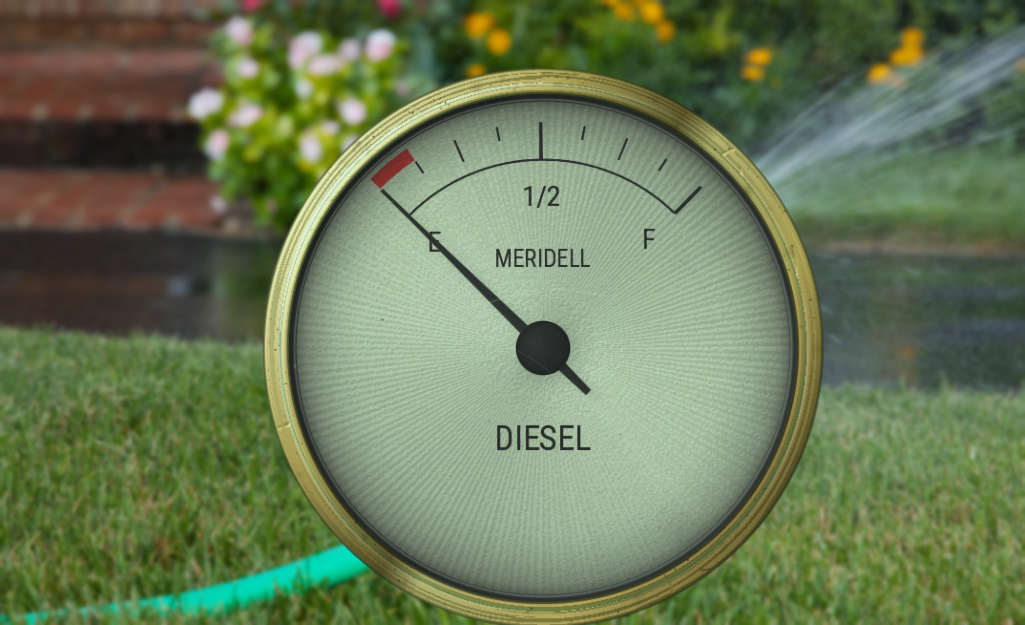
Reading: **0**
